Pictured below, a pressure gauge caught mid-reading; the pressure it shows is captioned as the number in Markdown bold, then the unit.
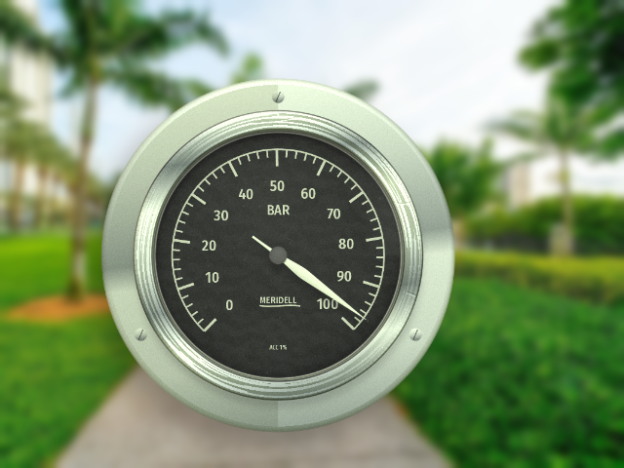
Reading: **97** bar
